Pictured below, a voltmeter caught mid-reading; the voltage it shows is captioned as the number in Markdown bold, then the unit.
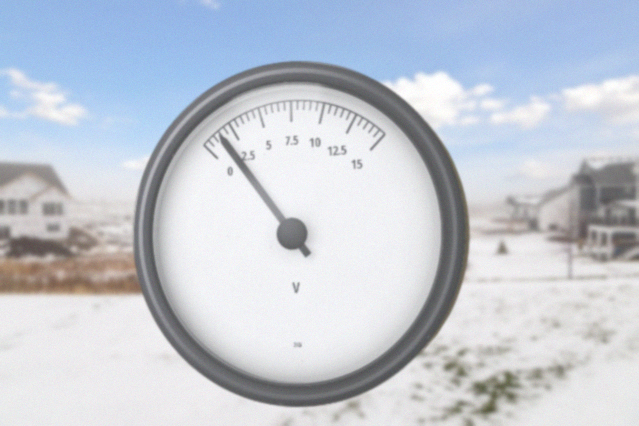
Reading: **1.5** V
